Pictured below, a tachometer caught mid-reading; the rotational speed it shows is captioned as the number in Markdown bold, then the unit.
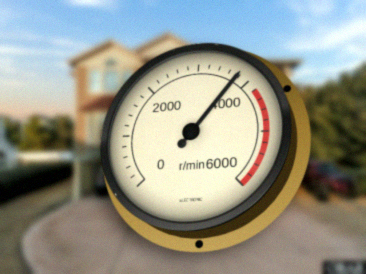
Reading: **3800** rpm
